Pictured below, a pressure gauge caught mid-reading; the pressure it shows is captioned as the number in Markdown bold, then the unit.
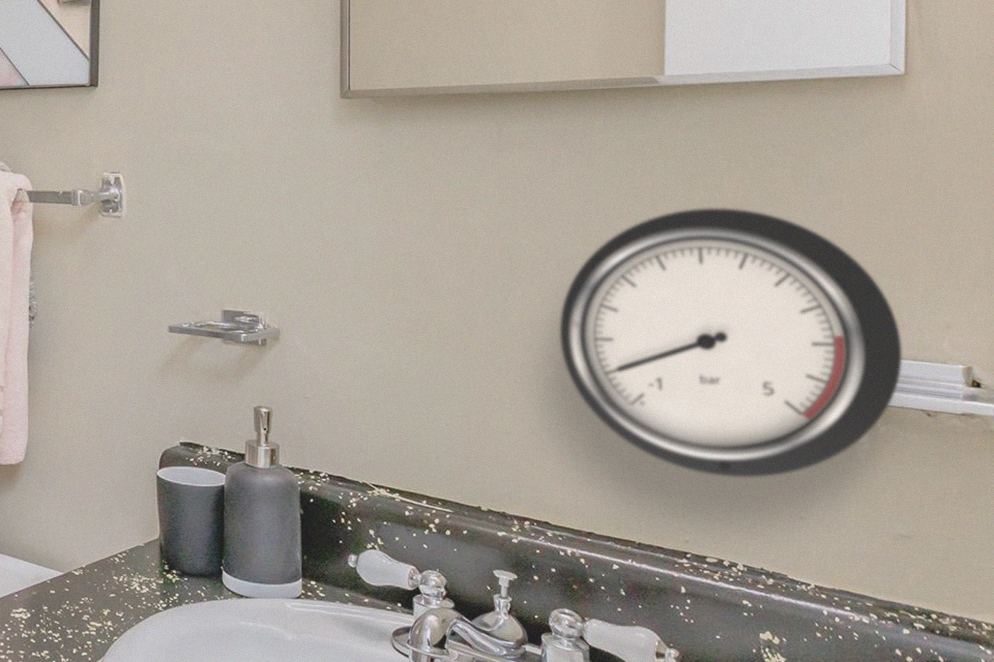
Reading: **-0.5** bar
